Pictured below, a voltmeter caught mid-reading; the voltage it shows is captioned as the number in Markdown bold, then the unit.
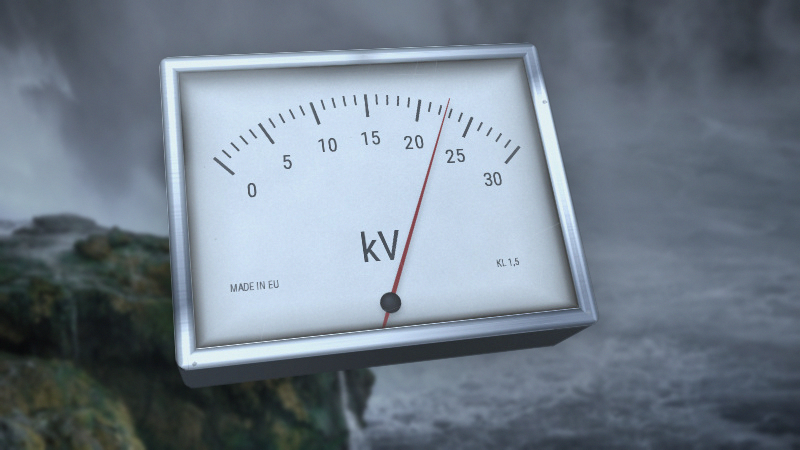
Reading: **22.5** kV
